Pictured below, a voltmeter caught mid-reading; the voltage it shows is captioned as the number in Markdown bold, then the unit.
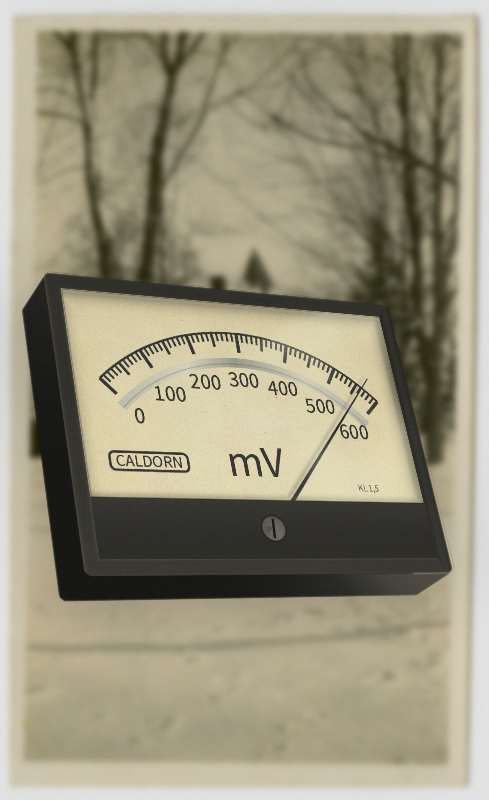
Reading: **560** mV
